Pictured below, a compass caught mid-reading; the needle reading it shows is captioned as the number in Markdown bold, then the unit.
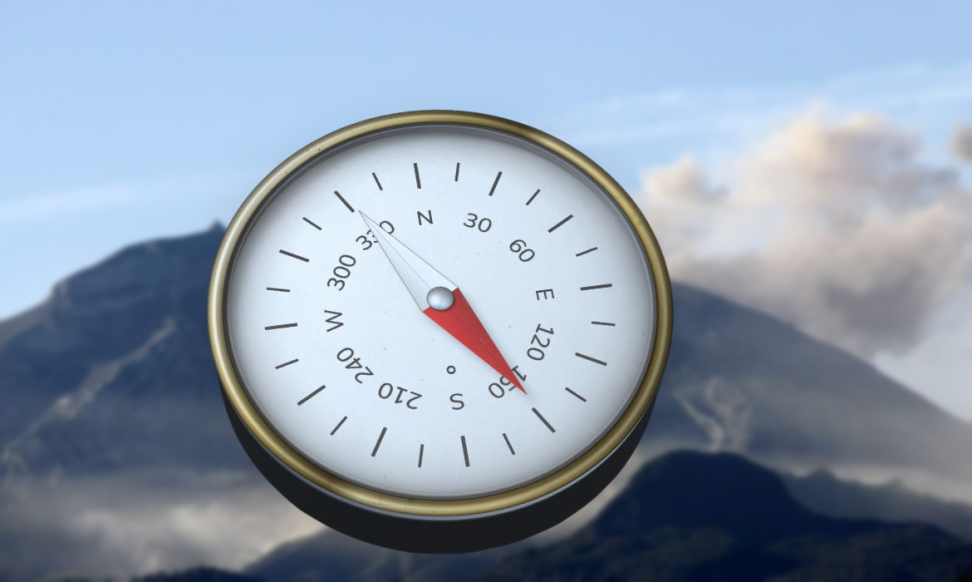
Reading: **150** °
